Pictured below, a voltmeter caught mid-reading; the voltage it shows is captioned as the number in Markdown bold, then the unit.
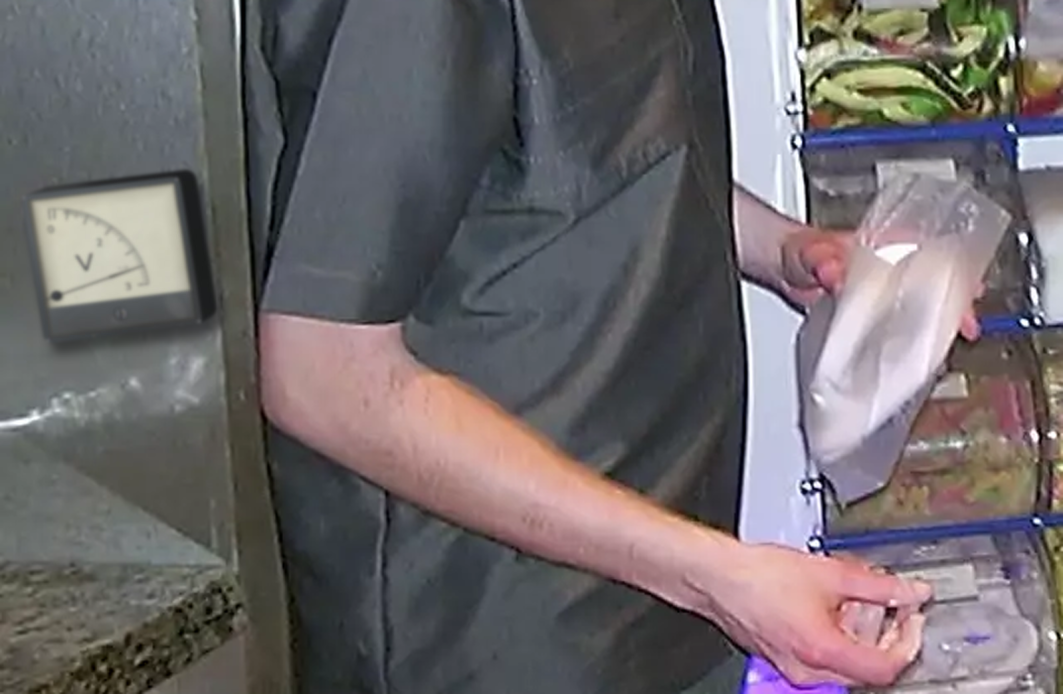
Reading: **2.75** V
